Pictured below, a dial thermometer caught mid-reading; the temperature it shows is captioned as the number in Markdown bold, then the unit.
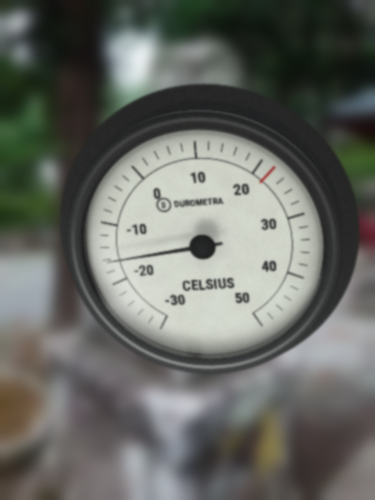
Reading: **-16** °C
